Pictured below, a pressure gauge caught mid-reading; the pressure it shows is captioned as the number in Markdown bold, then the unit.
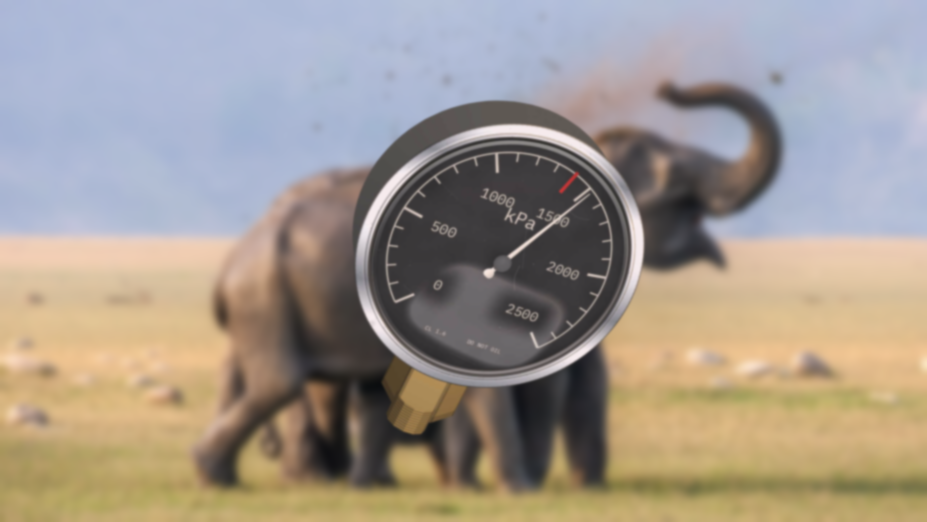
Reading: **1500** kPa
